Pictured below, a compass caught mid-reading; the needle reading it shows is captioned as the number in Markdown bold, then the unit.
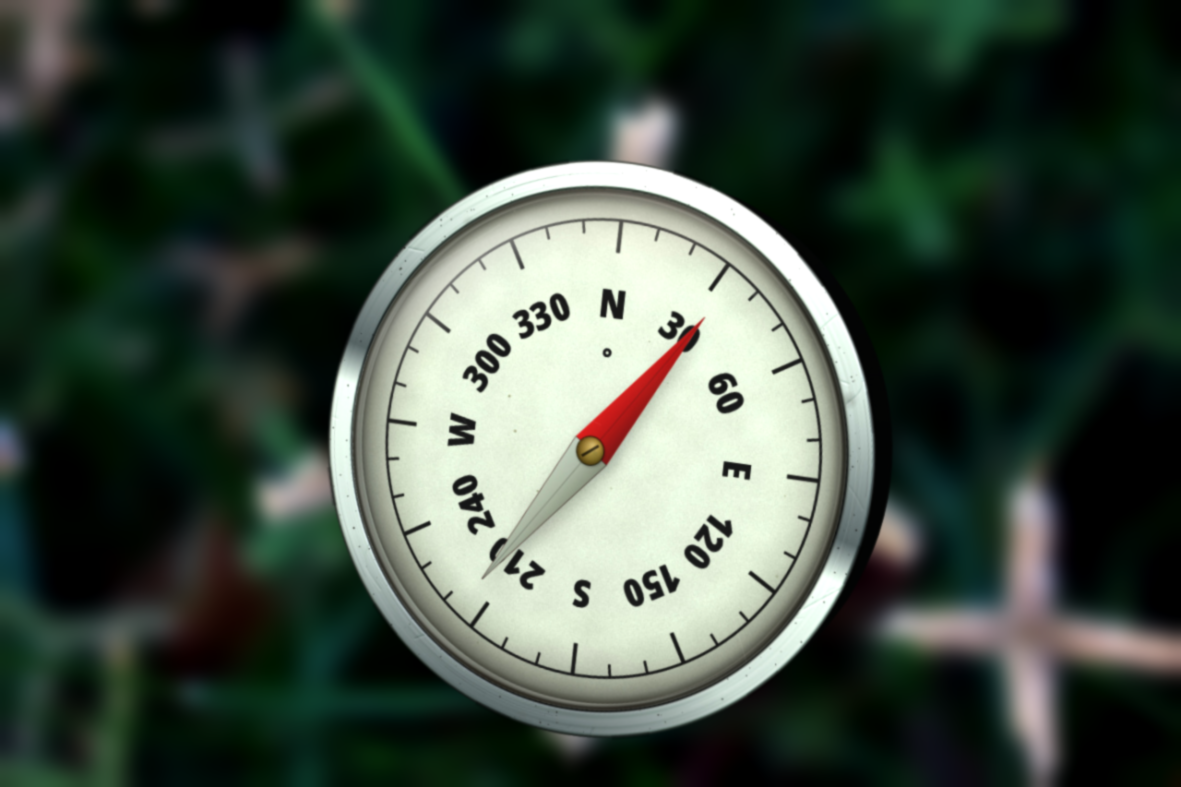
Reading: **35** °
